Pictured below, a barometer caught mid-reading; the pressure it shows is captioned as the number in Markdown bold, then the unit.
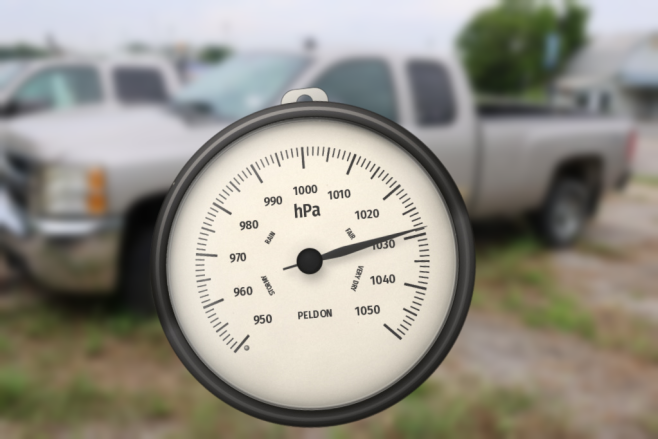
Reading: **1029** hPa
